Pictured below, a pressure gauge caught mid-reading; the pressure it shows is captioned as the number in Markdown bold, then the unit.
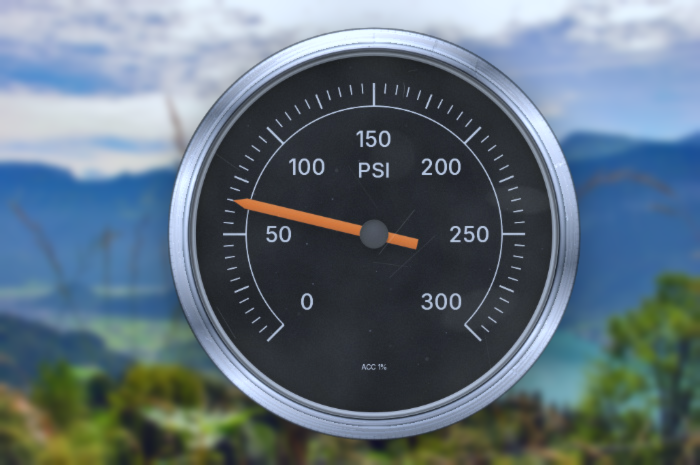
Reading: **65** psi
